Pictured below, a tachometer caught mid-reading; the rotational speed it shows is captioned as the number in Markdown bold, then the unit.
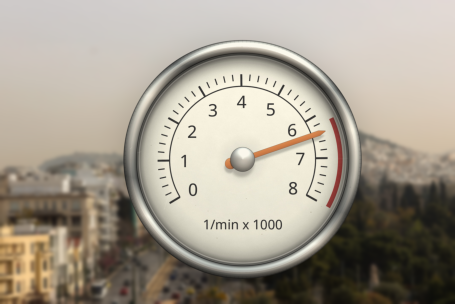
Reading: **6400** rpm
